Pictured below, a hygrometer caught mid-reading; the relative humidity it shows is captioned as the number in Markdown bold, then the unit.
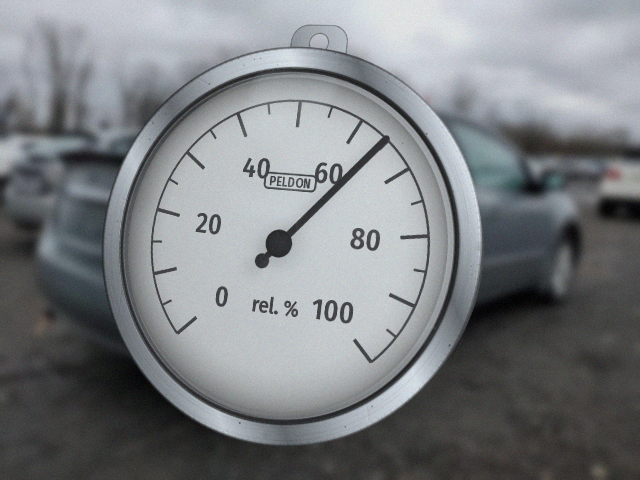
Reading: **65** %
